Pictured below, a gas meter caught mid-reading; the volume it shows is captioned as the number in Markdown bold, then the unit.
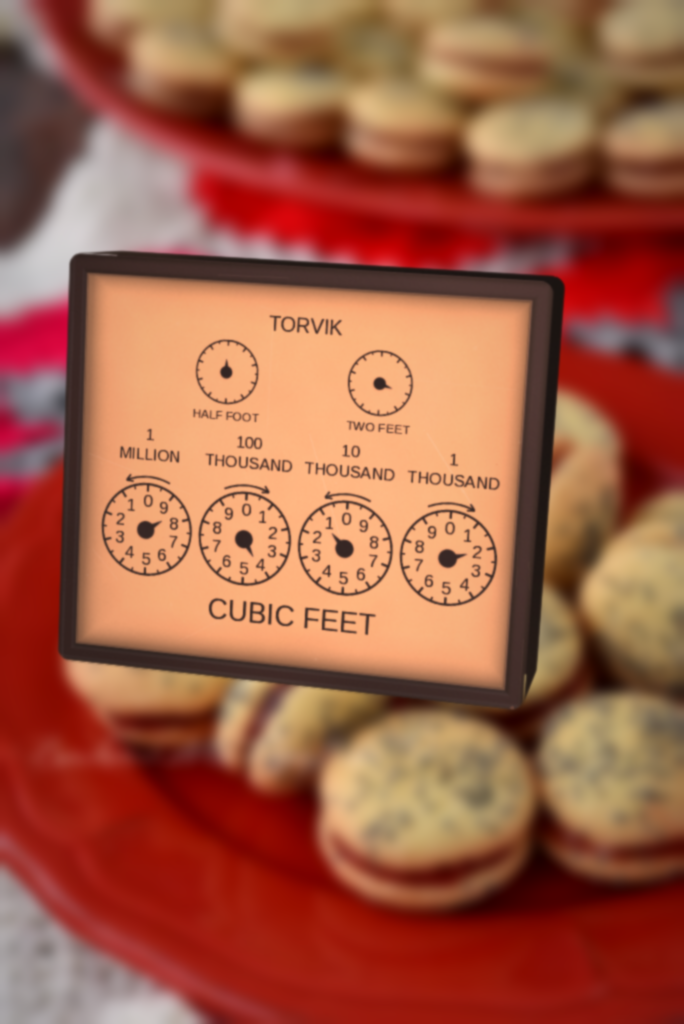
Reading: **841200** ft³
